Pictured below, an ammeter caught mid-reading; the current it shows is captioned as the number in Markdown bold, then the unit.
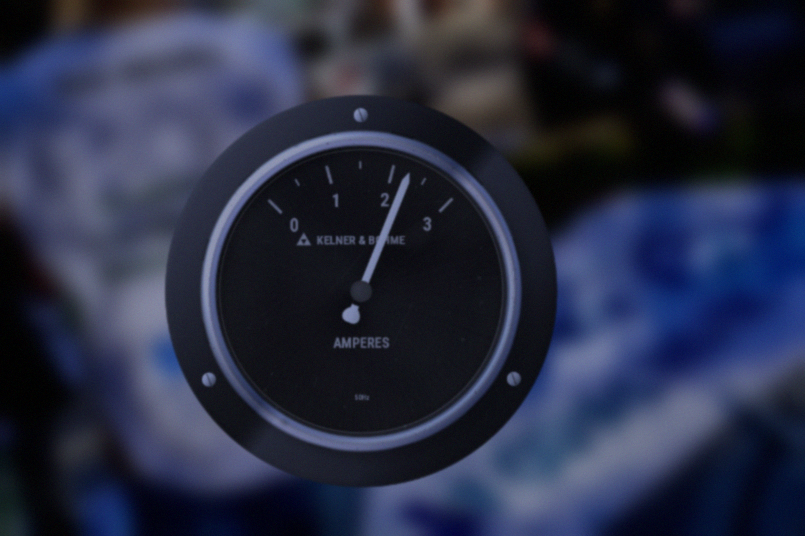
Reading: **2.25** A
